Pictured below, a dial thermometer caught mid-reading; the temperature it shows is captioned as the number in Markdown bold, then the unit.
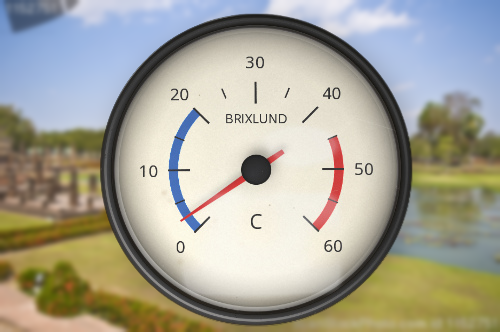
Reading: **2.5** °C
